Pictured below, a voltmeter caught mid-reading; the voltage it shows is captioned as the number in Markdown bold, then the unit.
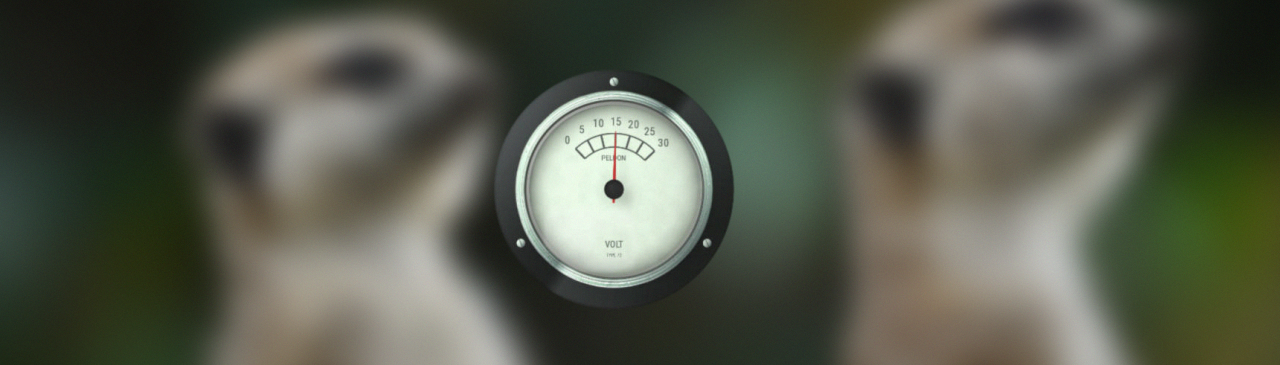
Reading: **15** V
